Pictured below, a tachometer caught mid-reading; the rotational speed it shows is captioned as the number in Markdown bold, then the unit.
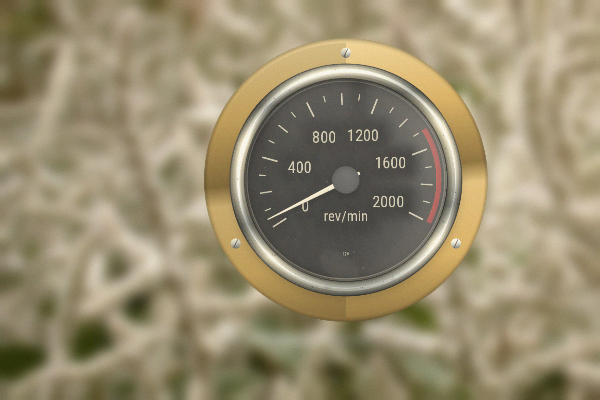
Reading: **50** rpm
